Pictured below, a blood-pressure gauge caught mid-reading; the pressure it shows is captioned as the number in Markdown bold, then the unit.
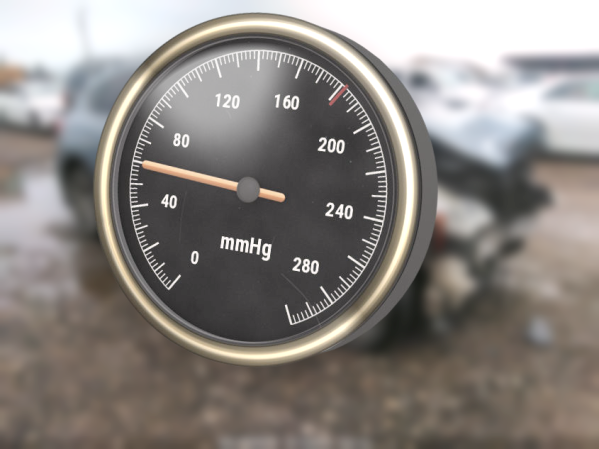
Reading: **60** mmHg
